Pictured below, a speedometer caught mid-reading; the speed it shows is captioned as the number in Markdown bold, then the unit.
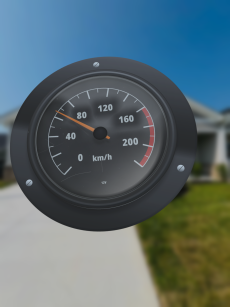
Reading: **65** km/h
